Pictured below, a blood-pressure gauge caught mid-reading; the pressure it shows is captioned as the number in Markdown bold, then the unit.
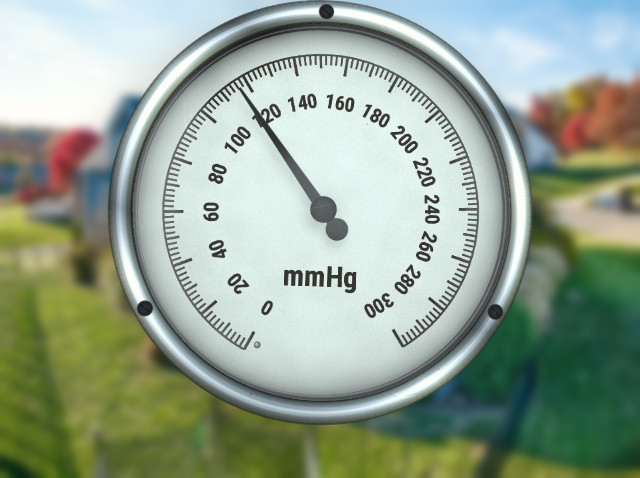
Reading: **116** mmHg
